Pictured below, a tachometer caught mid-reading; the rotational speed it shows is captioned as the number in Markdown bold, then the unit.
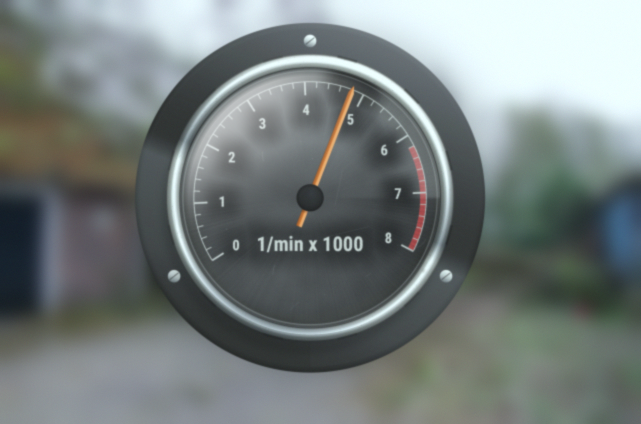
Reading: **4800** rpm
